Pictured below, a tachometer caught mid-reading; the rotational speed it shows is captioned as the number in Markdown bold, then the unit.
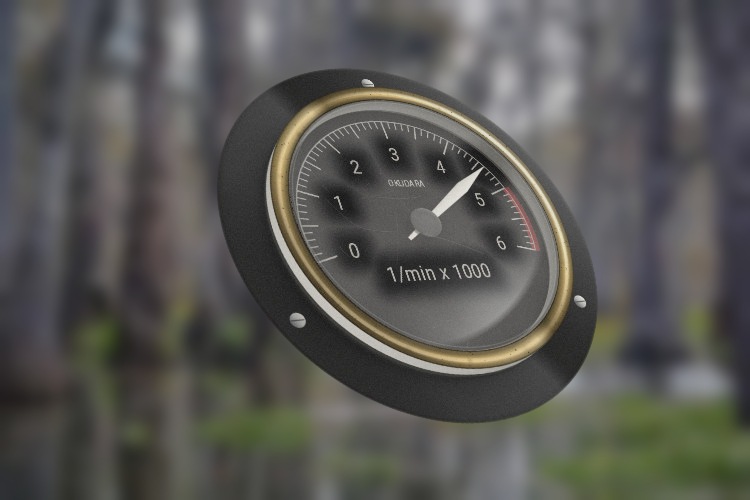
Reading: **4600** rpm
